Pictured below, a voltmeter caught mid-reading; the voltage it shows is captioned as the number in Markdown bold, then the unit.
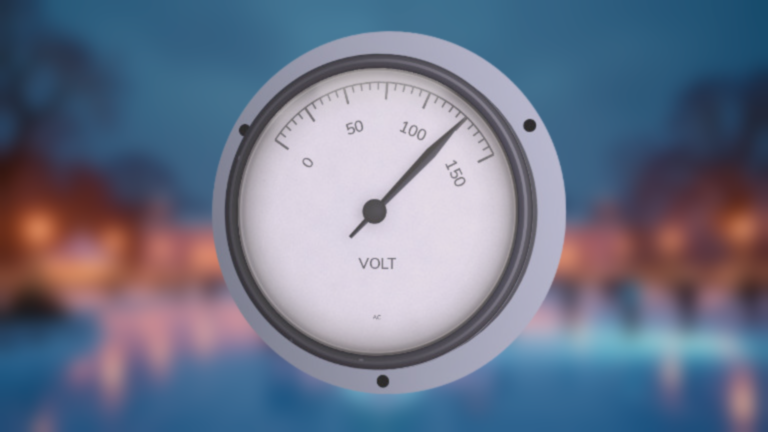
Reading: **125** V
